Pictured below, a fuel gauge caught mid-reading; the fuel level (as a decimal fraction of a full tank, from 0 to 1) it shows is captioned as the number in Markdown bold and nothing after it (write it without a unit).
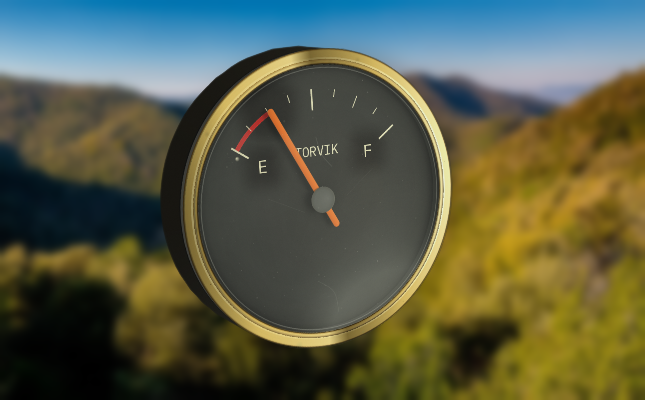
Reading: **0.25**
